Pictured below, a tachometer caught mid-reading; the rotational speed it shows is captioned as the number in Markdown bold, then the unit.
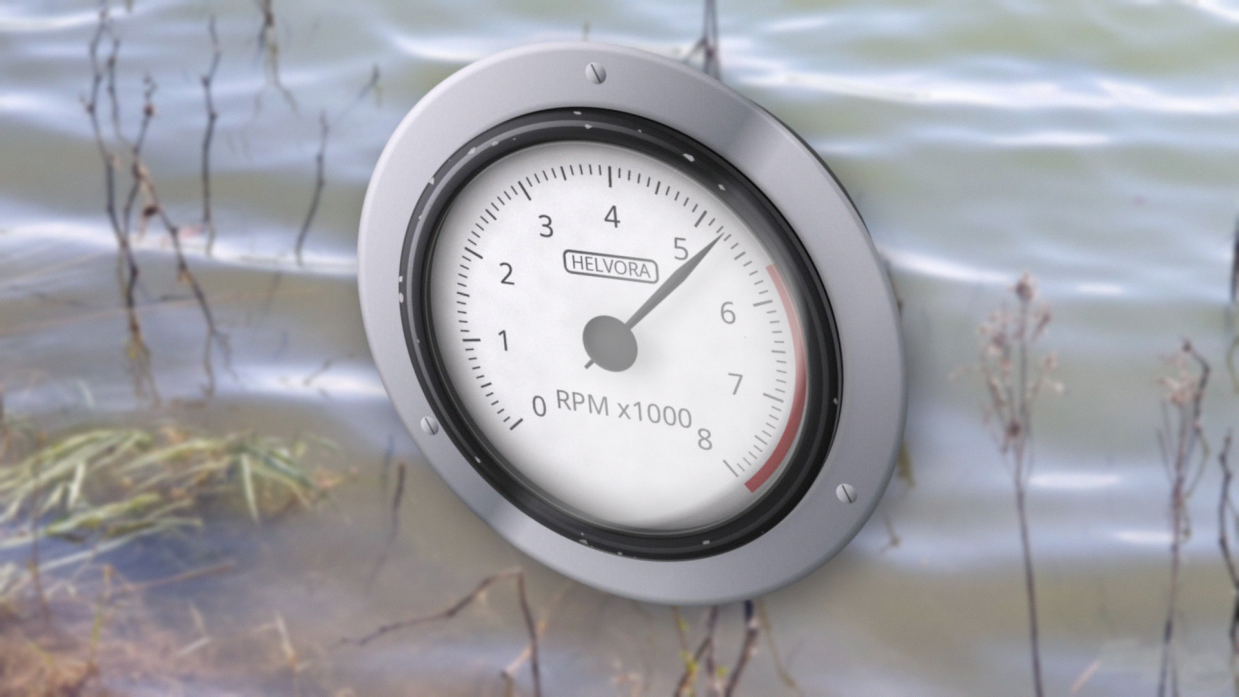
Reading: **5250** rpm
